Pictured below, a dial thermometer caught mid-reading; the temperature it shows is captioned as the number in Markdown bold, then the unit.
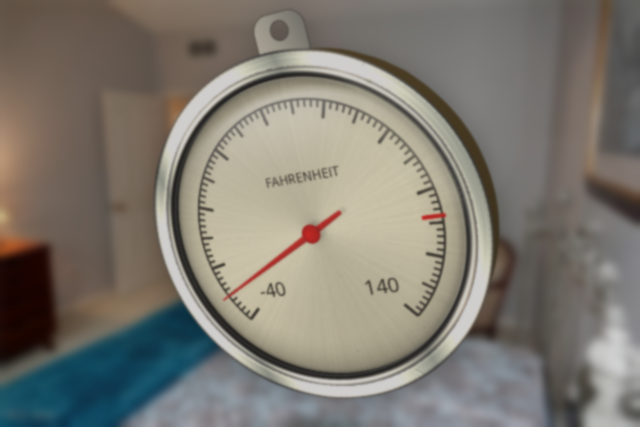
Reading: **-30** °F
